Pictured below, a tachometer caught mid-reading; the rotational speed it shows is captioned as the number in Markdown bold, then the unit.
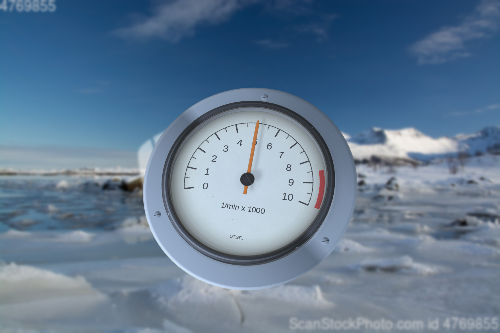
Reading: **5000** rpm
